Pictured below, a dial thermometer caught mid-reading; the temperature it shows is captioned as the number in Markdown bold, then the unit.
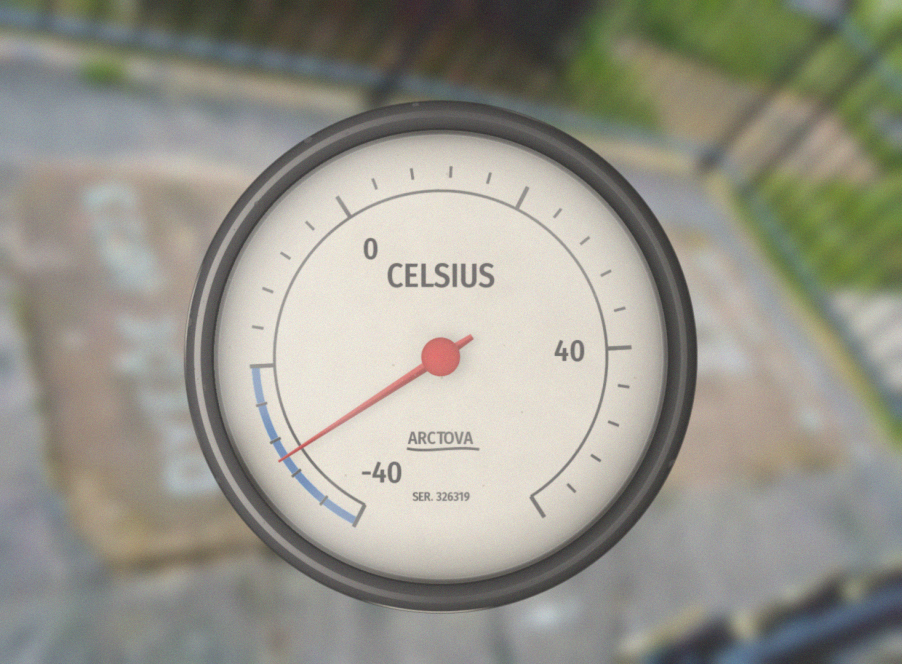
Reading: **-30** °C
